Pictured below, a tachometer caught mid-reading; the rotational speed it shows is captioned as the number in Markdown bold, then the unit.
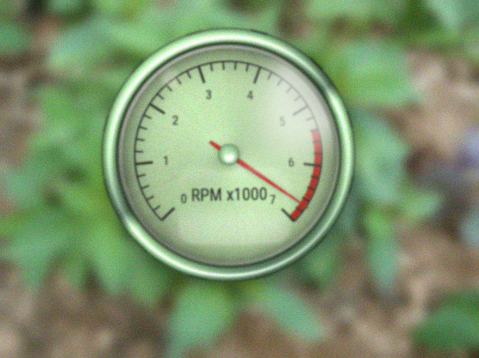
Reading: **6700** rpm
